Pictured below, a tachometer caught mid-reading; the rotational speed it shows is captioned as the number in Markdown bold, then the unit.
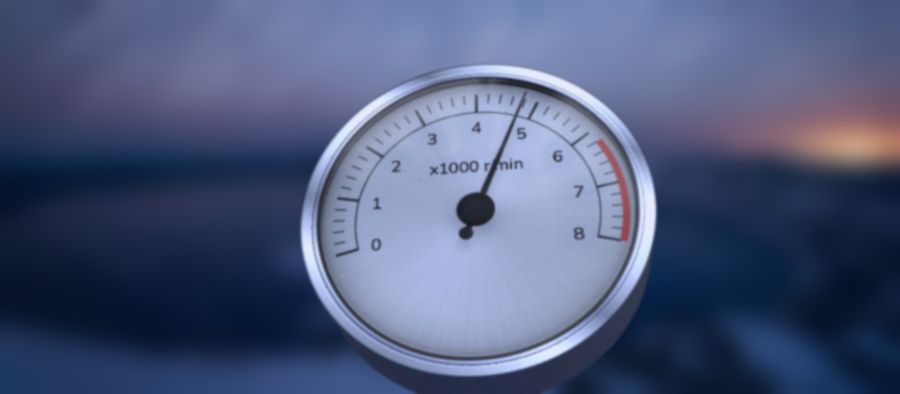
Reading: **4800** rpm
